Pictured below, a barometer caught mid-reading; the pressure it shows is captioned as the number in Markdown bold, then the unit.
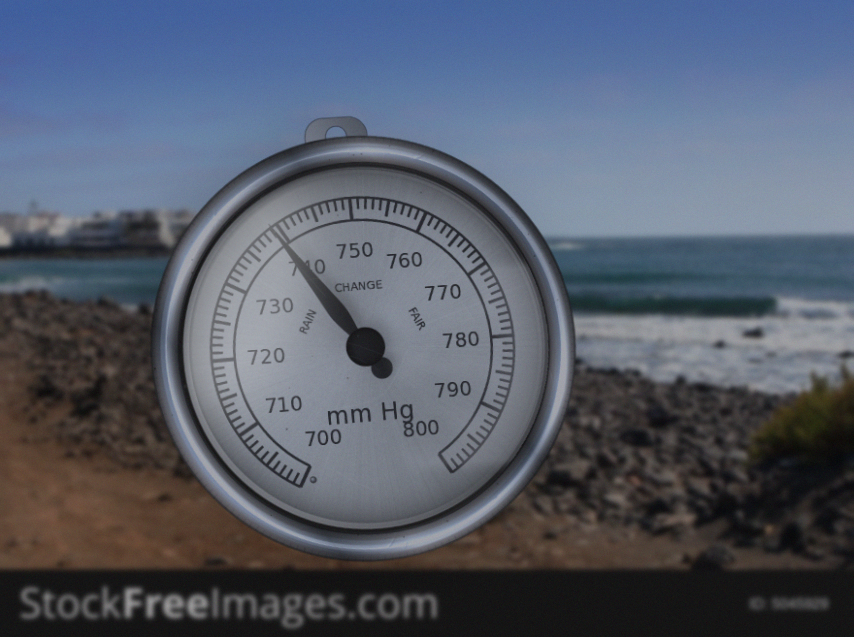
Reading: **739** mmHg
